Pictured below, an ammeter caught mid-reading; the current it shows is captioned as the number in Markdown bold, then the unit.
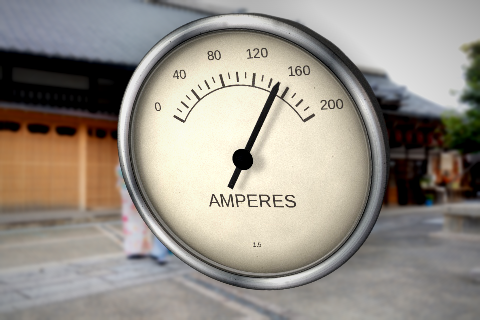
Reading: **150** A
